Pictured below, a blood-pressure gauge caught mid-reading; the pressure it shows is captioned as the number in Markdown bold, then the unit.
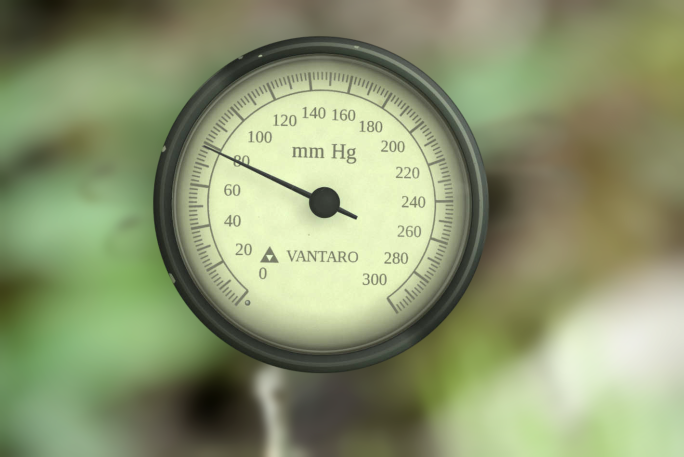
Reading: **78** mmHg
